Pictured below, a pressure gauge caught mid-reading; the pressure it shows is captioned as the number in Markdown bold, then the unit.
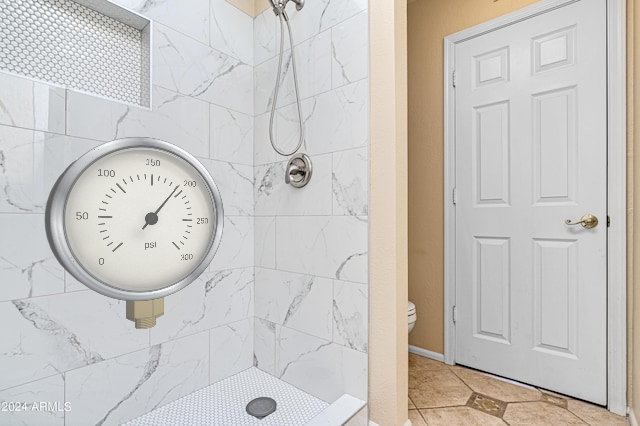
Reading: **190** psi
